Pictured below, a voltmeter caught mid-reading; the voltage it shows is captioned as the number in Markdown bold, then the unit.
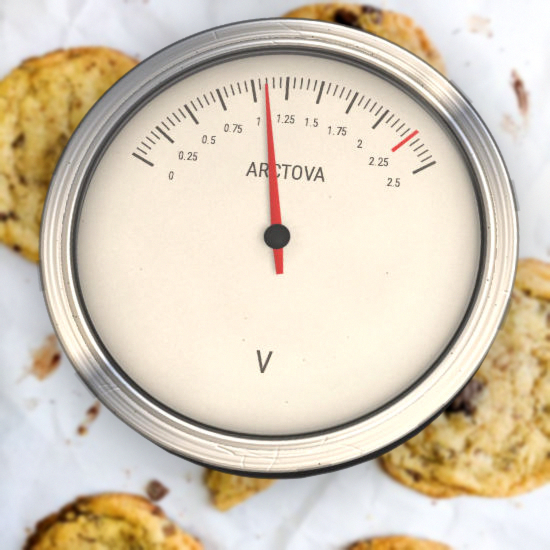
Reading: **1.1** V
